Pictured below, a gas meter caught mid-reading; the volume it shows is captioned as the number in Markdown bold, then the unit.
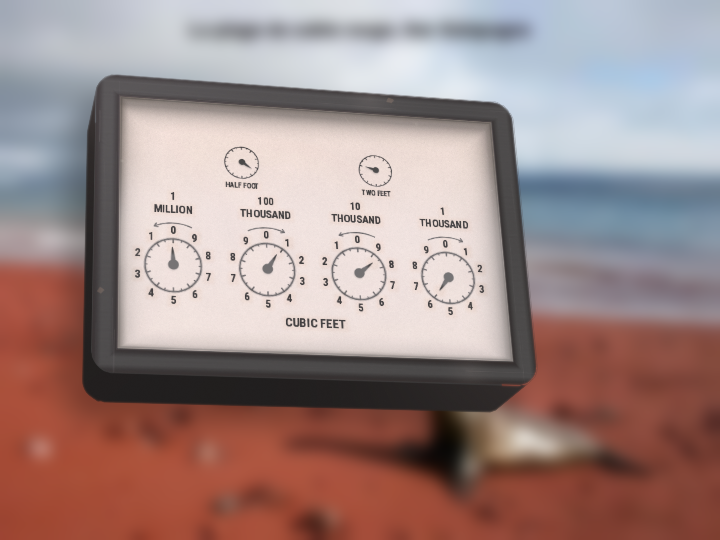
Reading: **8600** ft³
